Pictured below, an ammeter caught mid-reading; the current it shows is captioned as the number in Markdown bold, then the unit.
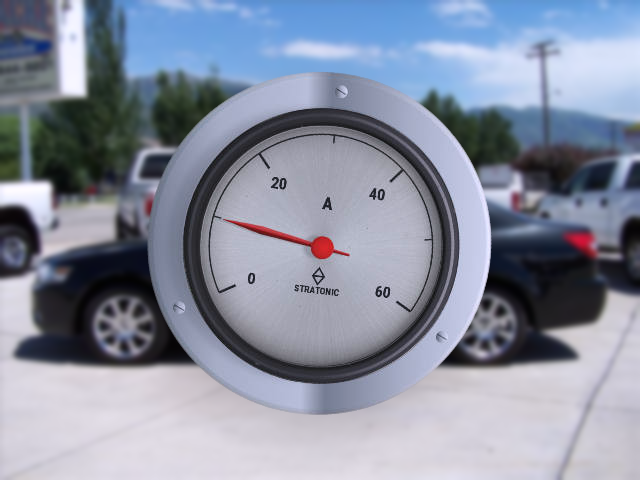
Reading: **10** A
